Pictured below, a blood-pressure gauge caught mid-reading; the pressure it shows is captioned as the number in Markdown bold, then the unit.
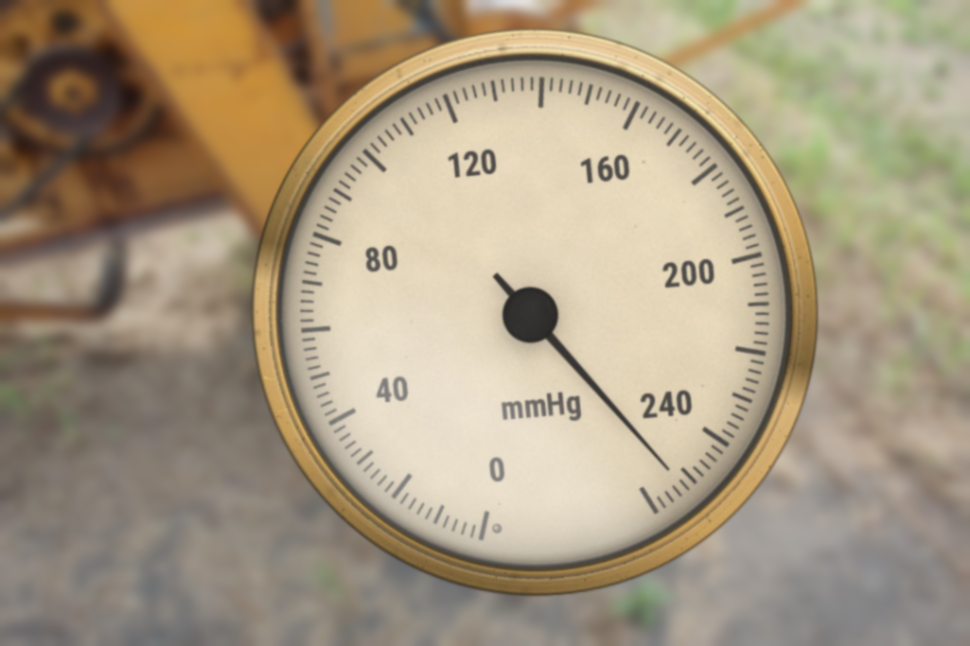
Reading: **252** mmHg
